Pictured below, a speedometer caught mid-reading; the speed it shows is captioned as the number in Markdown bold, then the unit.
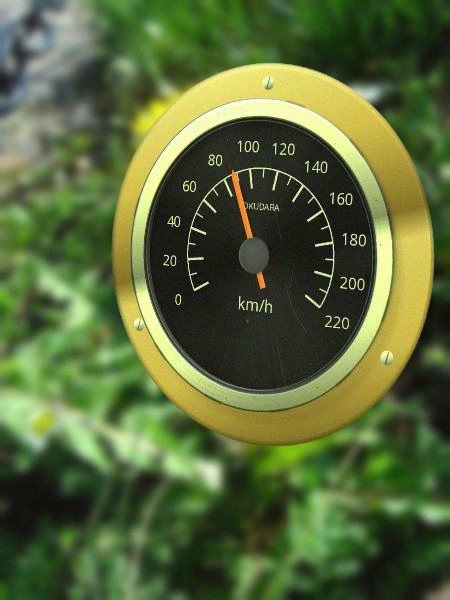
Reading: **90** km/h
